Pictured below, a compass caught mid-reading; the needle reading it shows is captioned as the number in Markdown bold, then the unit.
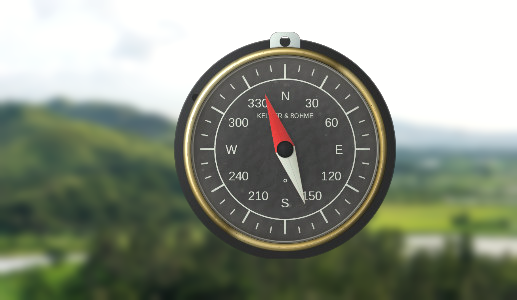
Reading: **340** °
